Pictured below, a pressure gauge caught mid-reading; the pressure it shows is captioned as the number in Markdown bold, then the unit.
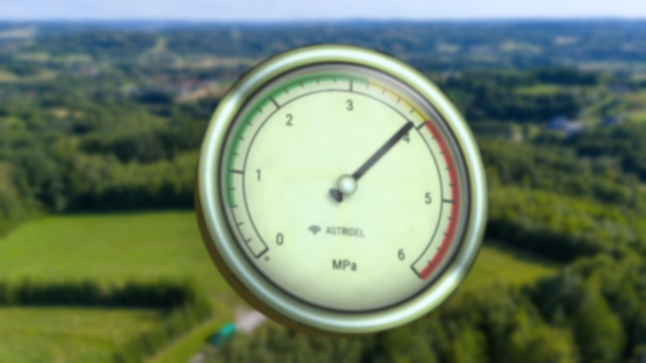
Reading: **3.9** MPa
